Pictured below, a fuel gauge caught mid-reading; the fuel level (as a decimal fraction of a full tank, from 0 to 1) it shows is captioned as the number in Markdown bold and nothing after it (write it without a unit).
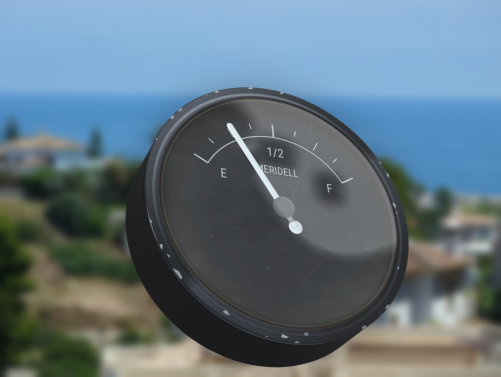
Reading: **0.25**
